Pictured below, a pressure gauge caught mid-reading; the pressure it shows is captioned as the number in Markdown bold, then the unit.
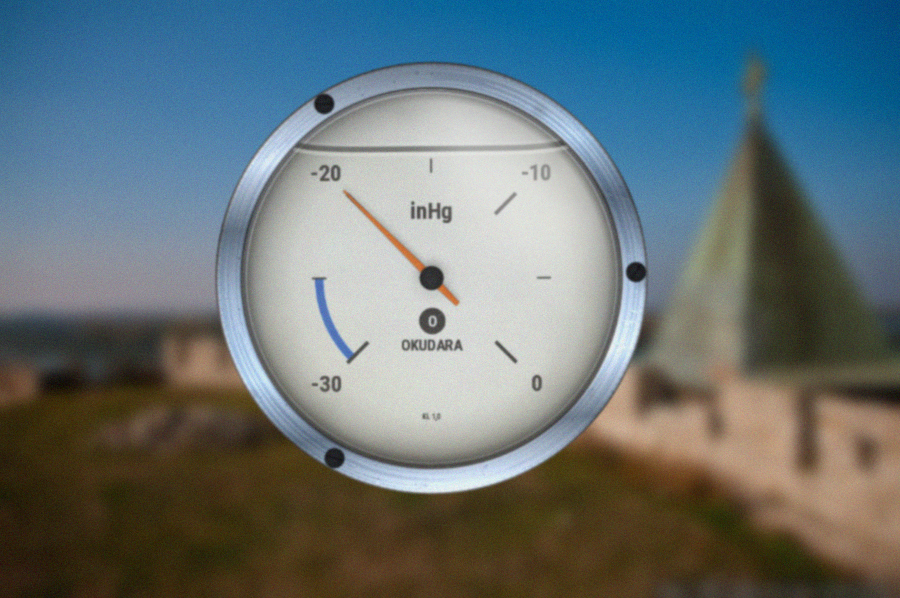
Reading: **-20** inHg
